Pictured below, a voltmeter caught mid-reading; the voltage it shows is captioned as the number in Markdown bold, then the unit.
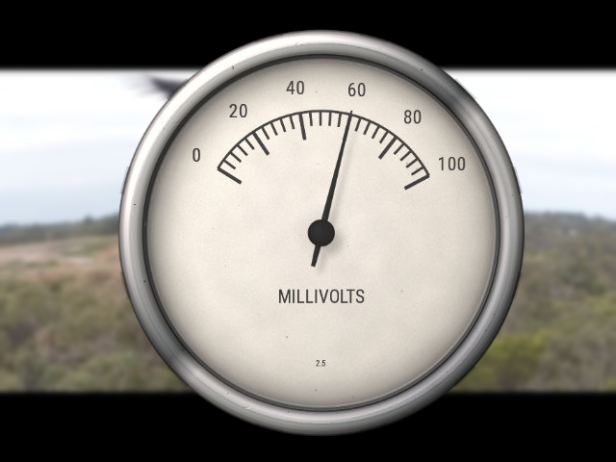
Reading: **60** mV
